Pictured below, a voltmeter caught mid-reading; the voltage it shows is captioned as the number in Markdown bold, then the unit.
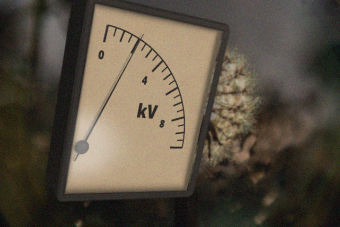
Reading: **2** kV
